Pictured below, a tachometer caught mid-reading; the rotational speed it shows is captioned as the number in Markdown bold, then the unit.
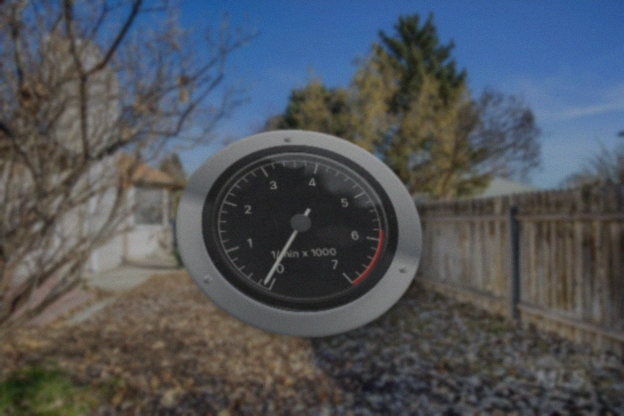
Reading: **100** rpm
